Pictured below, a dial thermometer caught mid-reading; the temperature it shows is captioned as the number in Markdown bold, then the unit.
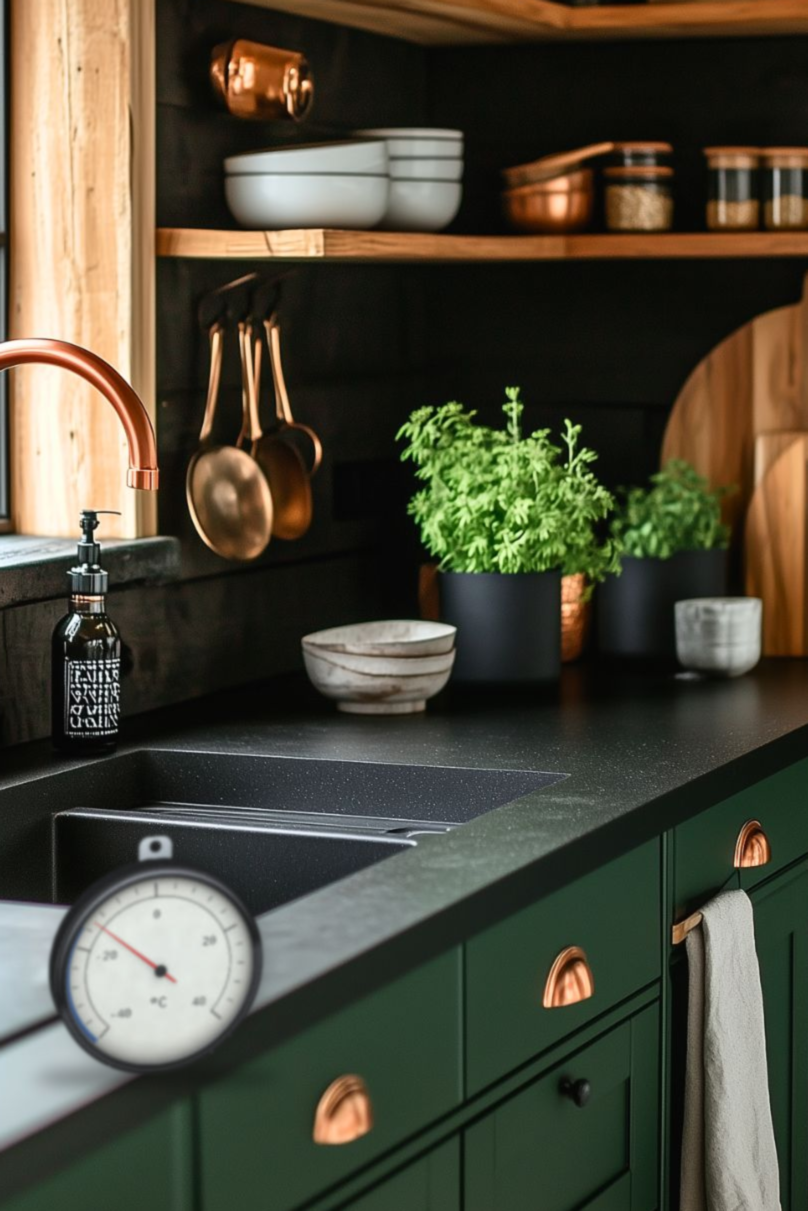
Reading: **-14** °C
